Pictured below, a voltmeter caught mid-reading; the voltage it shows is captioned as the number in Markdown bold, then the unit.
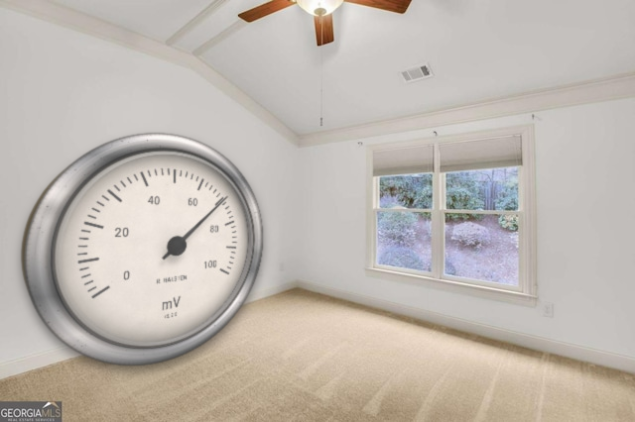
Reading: **70** mV
